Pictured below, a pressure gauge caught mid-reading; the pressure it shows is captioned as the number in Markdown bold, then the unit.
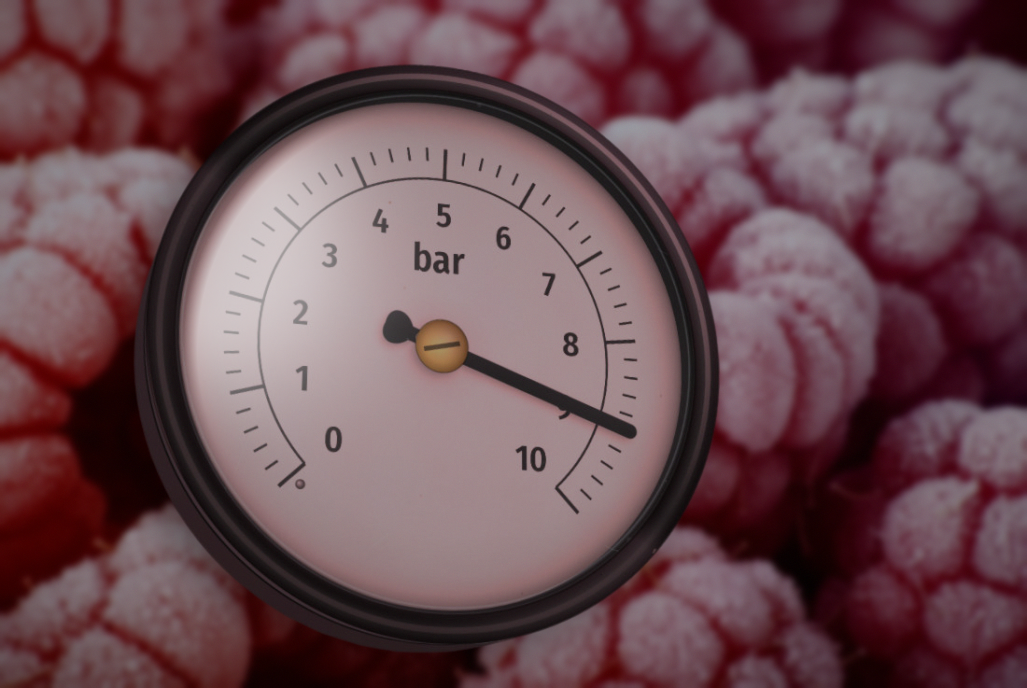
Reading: **9** bar
